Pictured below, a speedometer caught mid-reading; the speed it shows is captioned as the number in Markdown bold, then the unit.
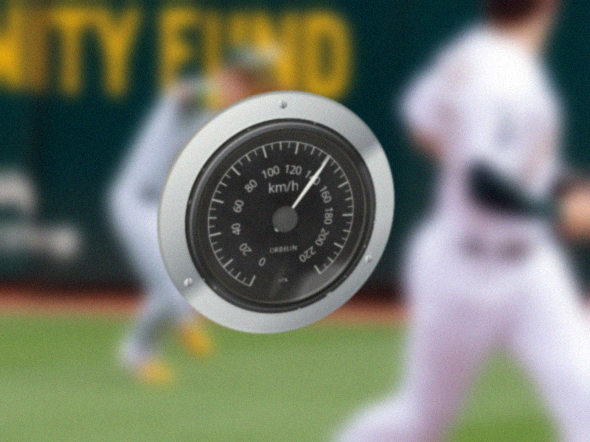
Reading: **140** km/h
